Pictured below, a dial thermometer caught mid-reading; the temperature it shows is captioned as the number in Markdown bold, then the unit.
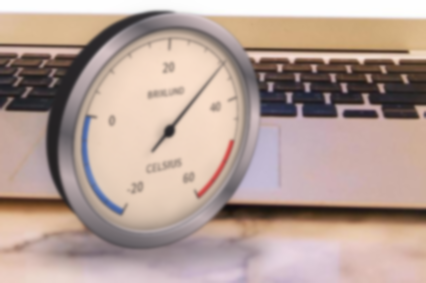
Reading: **32** °C
